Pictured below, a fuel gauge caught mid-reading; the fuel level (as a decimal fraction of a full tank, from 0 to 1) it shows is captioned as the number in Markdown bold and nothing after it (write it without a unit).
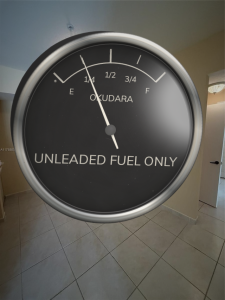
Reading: **0.25**
